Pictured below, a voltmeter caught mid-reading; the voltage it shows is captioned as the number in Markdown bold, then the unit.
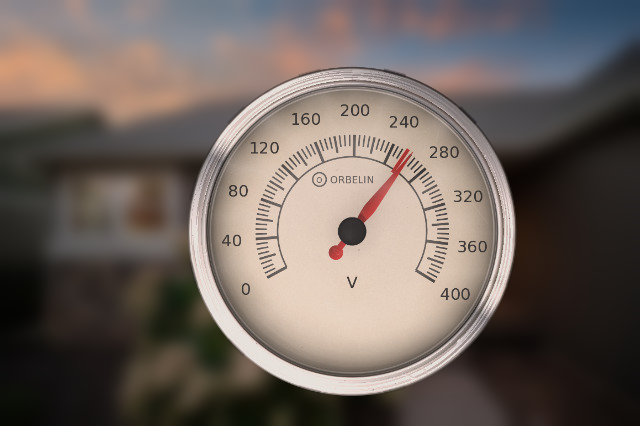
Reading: **260** V
